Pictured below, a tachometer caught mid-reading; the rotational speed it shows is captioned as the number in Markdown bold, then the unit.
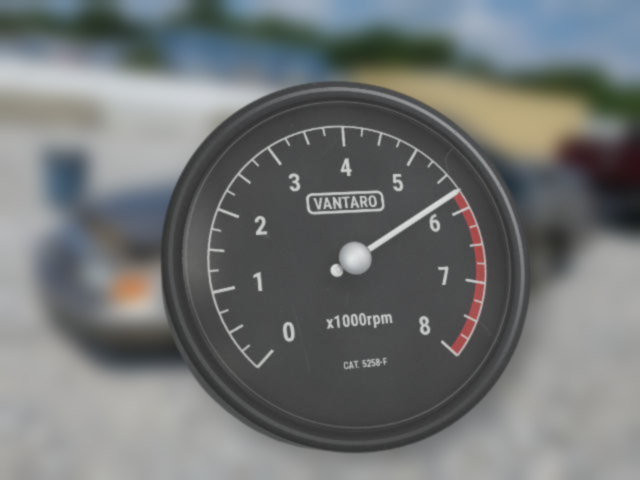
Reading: **5750** rpm
